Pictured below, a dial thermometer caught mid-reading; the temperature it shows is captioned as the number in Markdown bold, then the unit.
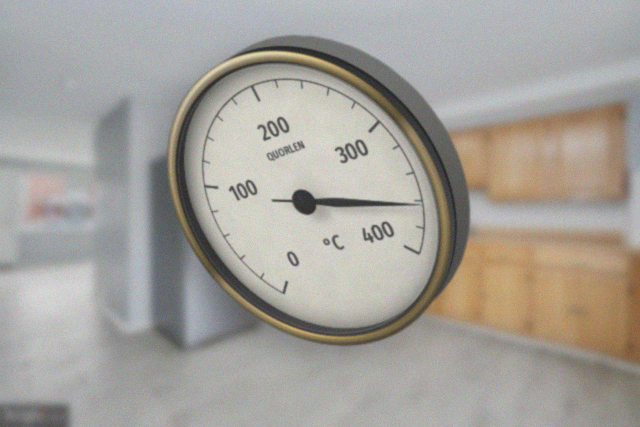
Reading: **360** °C
